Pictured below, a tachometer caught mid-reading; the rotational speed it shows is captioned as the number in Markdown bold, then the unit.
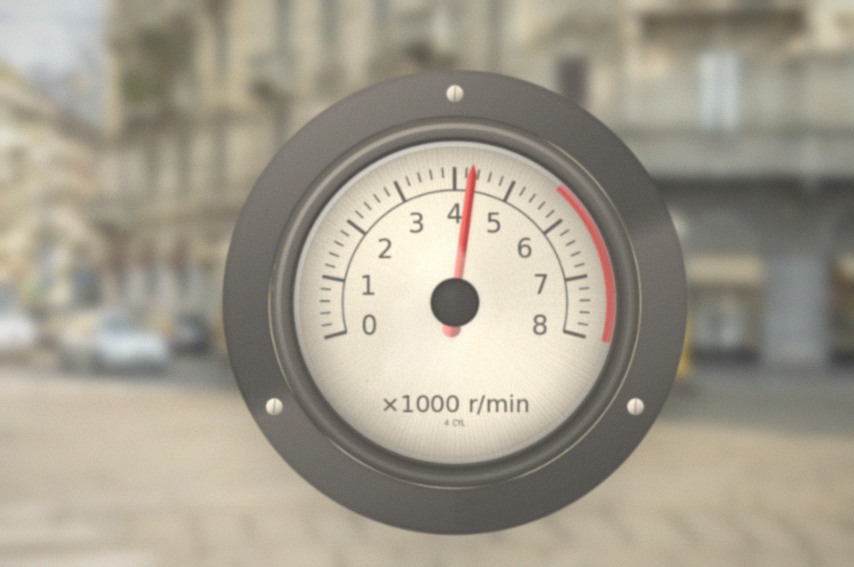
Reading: **4300** rpm
